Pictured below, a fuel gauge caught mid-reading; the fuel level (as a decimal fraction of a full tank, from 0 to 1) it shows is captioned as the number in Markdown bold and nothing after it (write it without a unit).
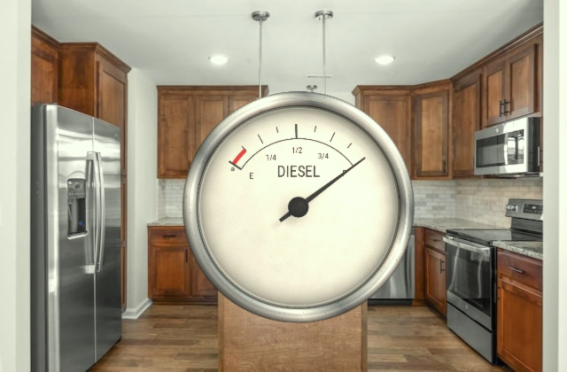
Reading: **1**
